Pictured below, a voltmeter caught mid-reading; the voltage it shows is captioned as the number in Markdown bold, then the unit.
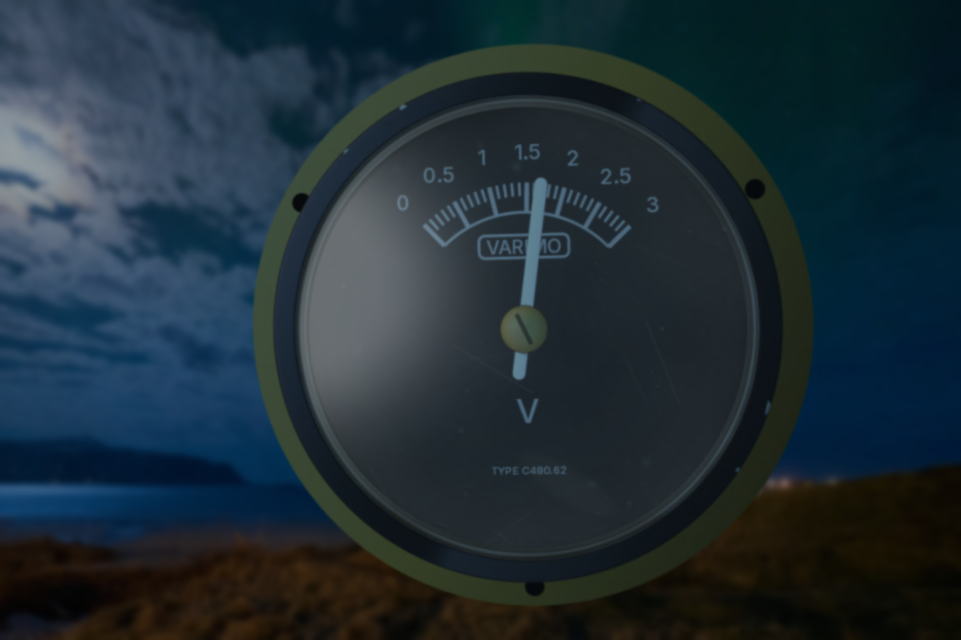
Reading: **1.7** V
